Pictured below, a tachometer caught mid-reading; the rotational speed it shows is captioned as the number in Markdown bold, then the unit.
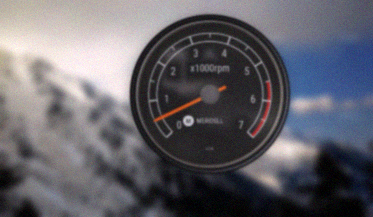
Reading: **500** rpm
